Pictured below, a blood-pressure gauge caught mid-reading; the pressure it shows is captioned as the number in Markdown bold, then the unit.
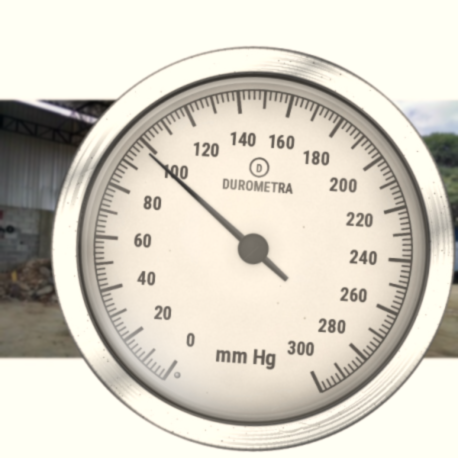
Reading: **98** mmHg
